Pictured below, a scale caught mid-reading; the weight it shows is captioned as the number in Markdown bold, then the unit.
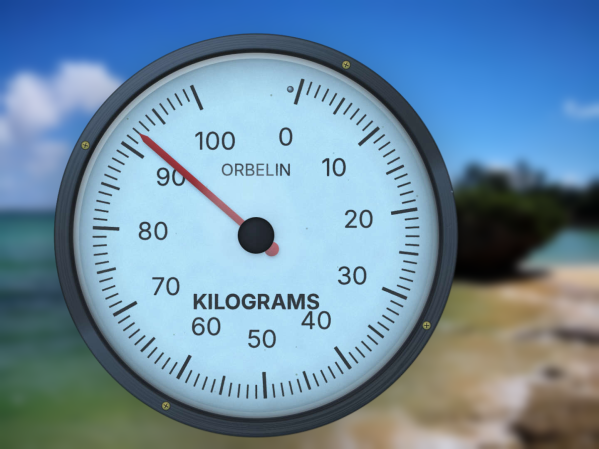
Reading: **92** kg
